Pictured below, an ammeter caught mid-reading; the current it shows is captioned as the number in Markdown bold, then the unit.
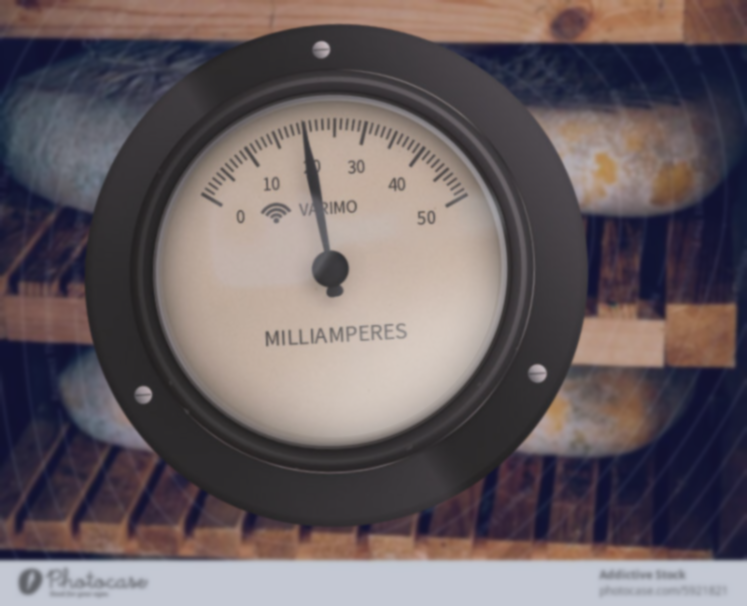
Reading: **20** mA
